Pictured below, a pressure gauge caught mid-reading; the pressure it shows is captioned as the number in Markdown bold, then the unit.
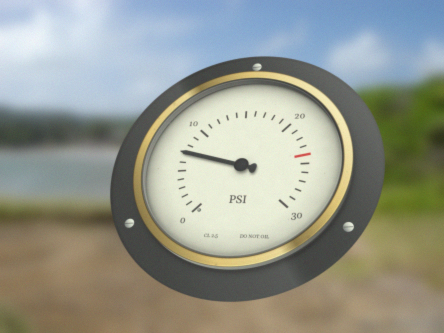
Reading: **7** psi
